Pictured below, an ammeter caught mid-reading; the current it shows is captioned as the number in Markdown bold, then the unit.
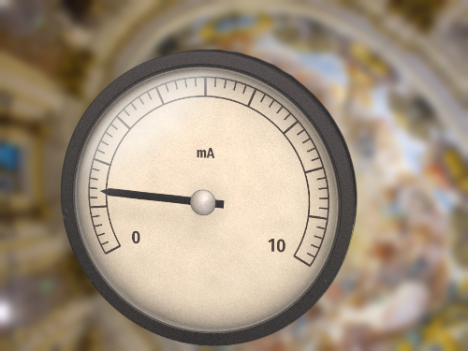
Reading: **1.4** mA
